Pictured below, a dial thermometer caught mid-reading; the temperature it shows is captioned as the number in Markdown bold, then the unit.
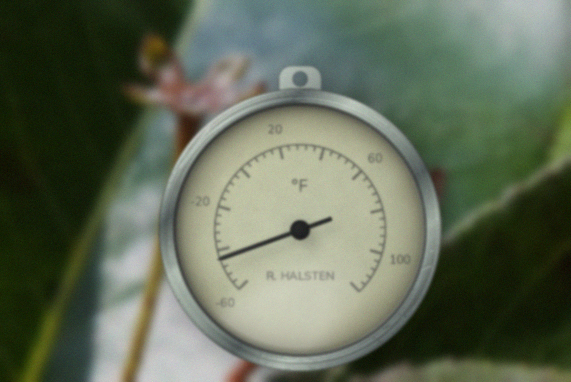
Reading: **-44** °F
